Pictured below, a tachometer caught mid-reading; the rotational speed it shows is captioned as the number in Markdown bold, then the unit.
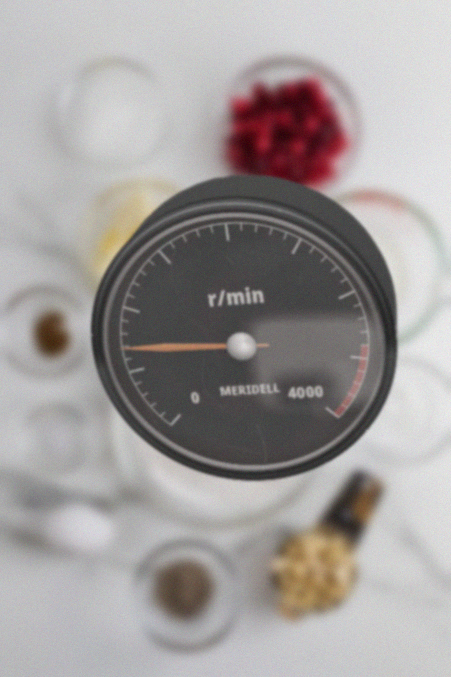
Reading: **700** rpm
